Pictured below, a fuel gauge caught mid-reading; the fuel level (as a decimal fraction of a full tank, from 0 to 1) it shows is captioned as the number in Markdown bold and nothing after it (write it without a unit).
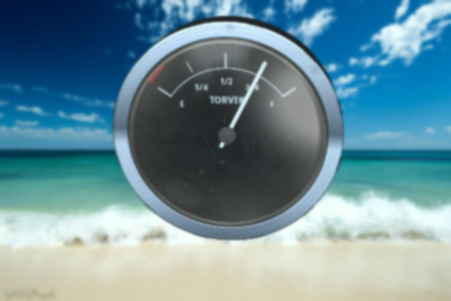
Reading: **0.75**
